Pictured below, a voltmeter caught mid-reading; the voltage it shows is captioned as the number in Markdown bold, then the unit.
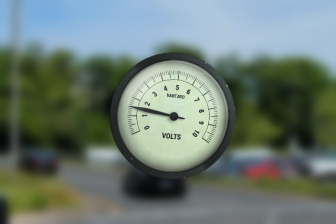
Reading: **1.5** V
